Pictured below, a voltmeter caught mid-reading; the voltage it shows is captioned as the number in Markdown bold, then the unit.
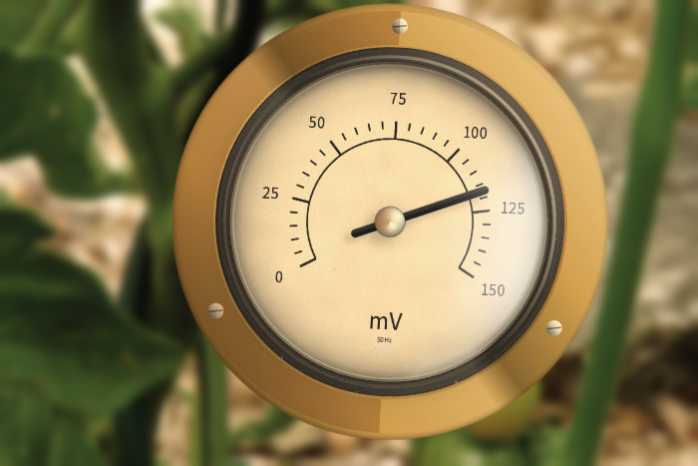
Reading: **117.5** mV
